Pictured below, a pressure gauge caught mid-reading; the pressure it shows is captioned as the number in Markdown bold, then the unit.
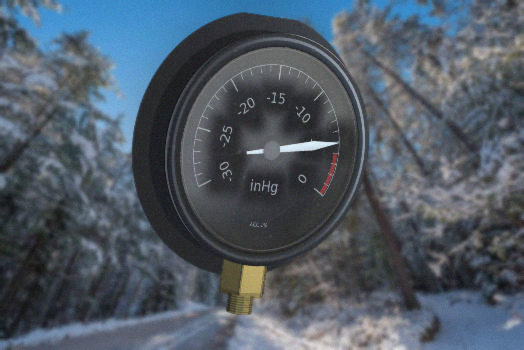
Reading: **-5** inHg
